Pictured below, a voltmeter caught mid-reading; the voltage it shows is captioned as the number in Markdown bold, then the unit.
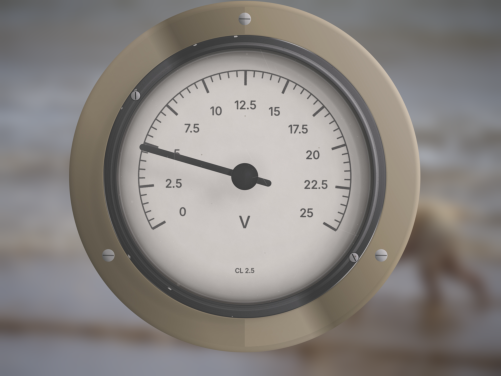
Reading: **4.75** V
